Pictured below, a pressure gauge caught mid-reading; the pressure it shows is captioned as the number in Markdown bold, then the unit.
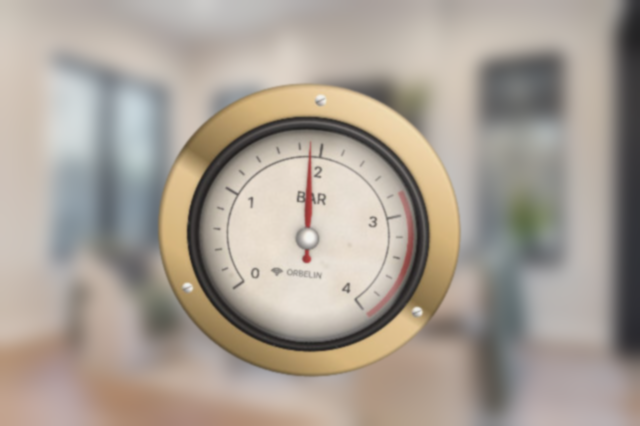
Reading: **1.9** bar
